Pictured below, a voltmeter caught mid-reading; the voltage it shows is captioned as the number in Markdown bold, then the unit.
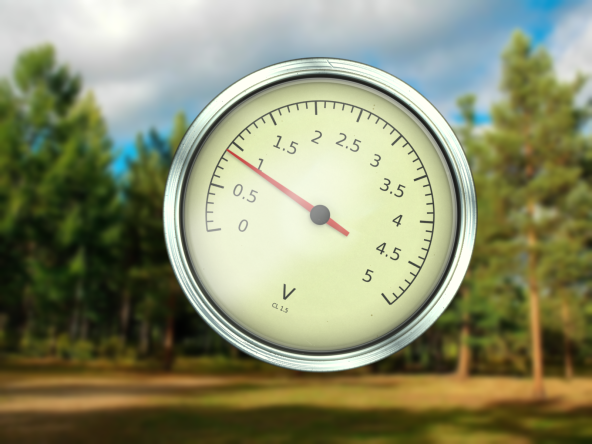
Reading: **0.9** V
